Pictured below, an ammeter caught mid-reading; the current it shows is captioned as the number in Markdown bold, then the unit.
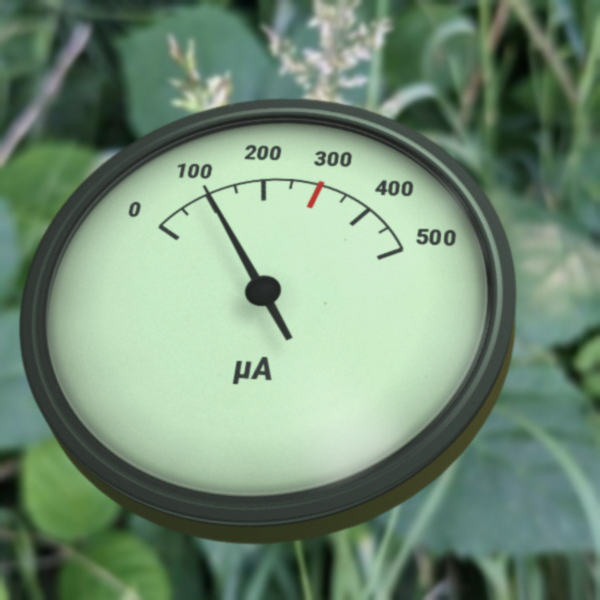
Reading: **100** µA
